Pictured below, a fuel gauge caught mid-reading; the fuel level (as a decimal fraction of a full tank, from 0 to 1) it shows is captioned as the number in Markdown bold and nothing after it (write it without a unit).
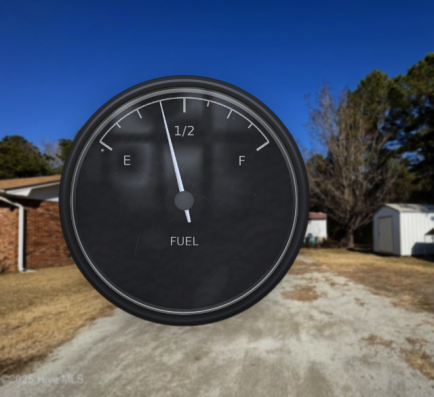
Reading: **0.375**
